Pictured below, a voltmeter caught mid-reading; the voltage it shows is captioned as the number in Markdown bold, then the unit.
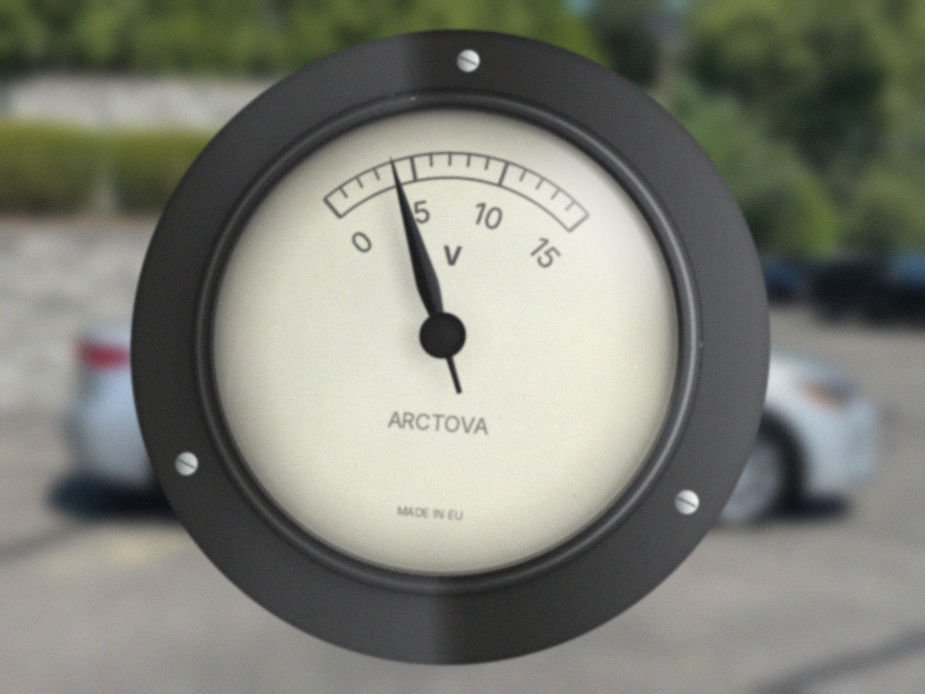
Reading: **4** V
